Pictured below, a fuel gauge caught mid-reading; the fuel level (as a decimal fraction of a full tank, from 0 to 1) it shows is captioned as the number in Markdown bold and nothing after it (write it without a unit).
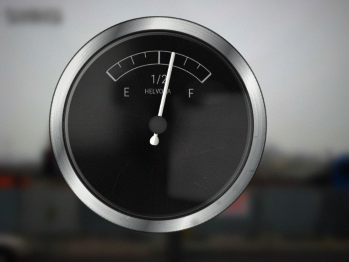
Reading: **0.625**
